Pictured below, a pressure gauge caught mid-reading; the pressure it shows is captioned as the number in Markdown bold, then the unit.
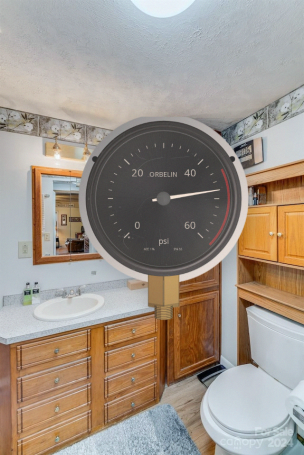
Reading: **48** psi
